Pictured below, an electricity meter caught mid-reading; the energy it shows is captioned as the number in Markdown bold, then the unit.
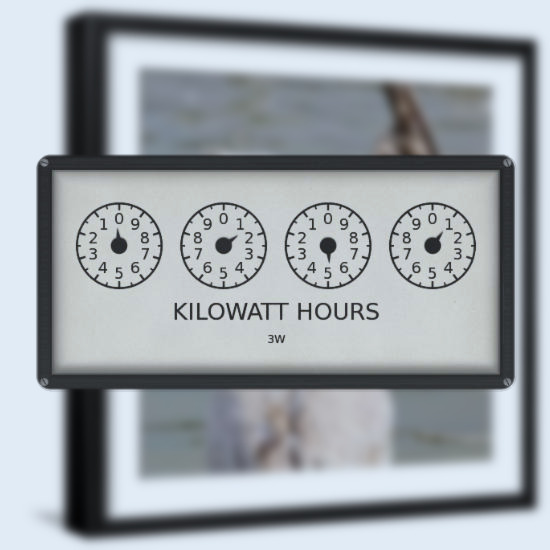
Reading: **151** kWh
